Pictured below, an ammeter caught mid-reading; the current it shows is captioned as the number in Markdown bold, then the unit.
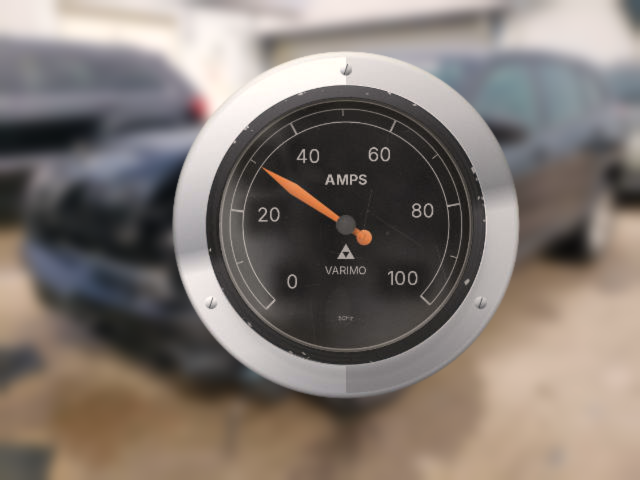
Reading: **30** A
